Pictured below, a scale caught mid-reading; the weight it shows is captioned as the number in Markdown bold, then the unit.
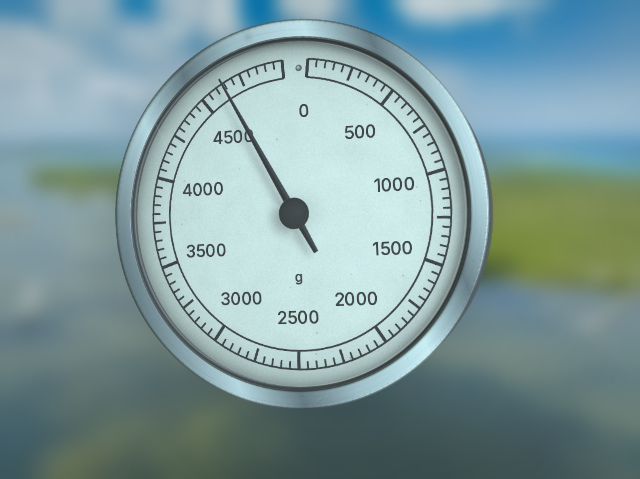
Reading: **4650** g
